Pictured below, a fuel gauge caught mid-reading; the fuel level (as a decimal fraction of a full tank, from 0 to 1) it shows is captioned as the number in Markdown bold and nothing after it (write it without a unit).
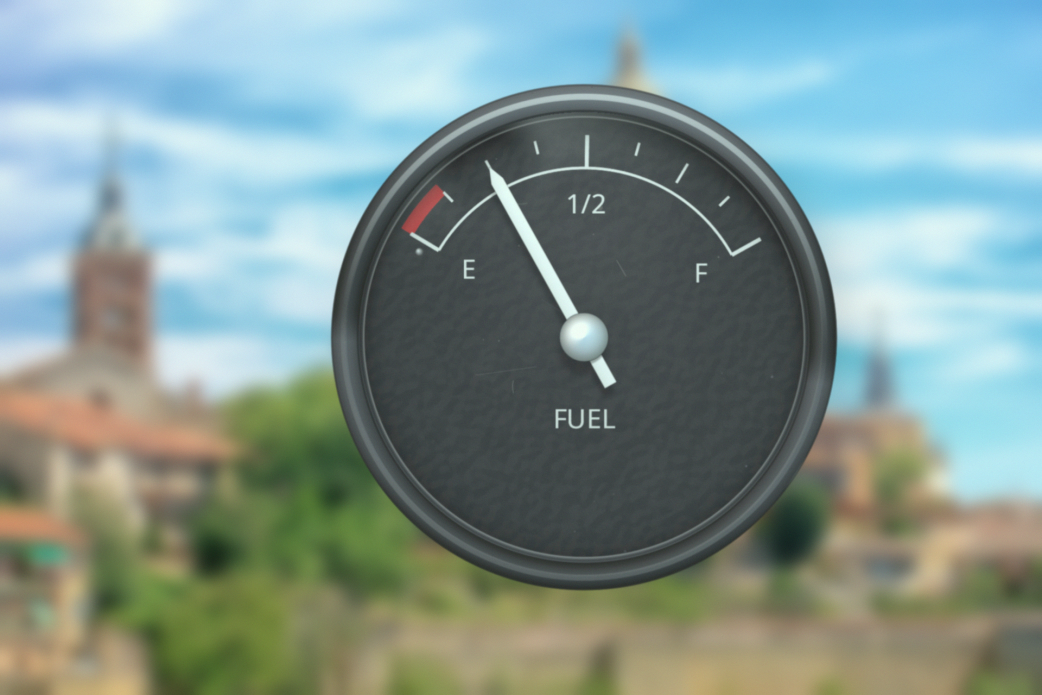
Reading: **0.25**
